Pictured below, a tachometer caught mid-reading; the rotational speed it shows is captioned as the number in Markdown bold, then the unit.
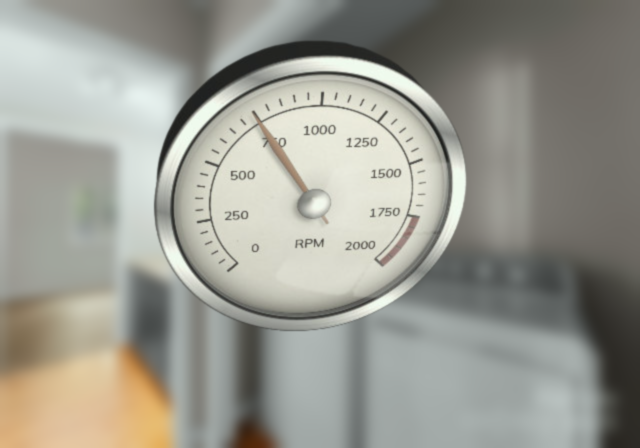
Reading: **750** rpm
